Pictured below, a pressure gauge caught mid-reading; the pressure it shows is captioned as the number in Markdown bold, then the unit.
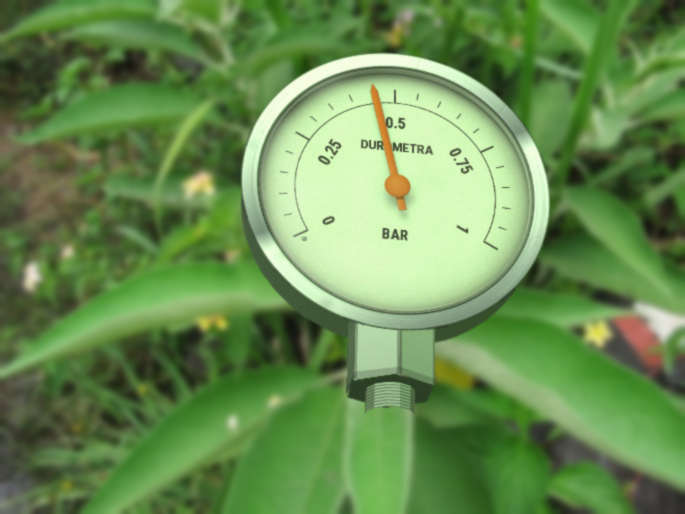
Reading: **0.45** bar
